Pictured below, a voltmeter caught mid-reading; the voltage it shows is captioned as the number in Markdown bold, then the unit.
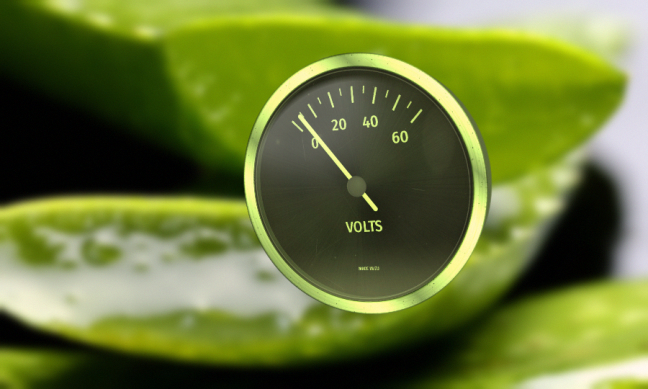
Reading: **5** V
